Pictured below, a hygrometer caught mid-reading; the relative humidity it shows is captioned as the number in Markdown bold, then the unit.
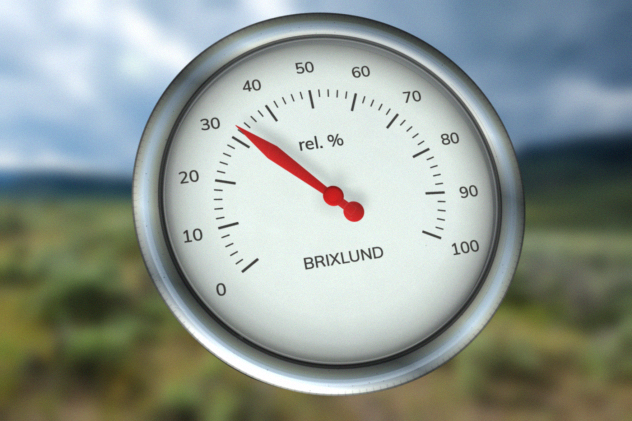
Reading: **32** %
